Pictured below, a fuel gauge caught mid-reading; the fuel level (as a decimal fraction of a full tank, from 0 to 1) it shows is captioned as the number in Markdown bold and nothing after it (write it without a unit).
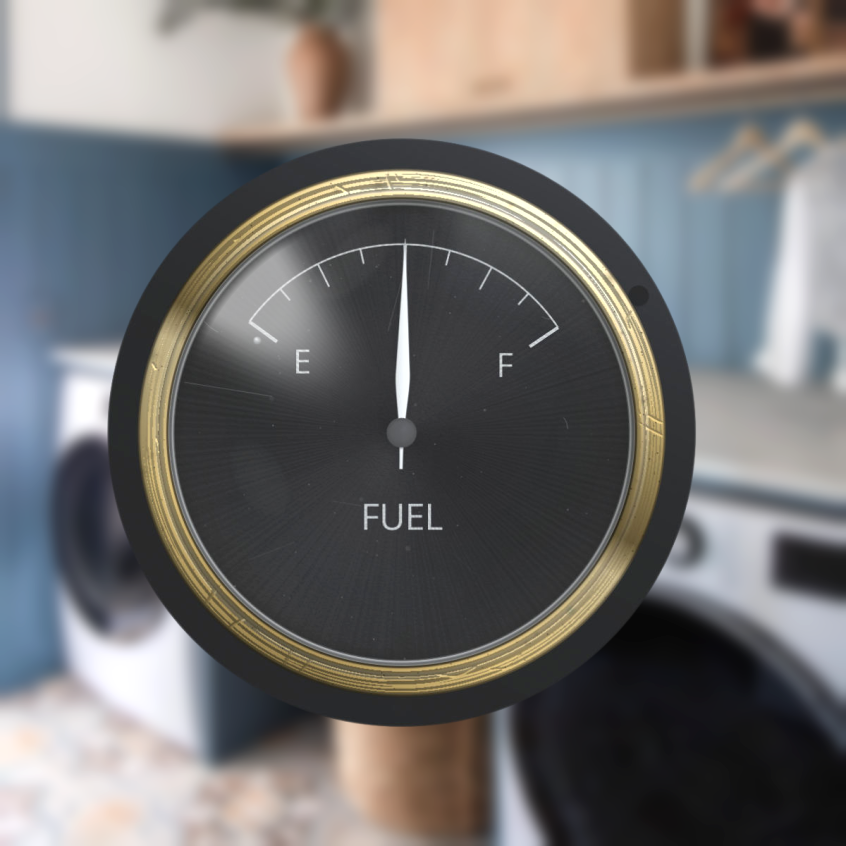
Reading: **0.5**
